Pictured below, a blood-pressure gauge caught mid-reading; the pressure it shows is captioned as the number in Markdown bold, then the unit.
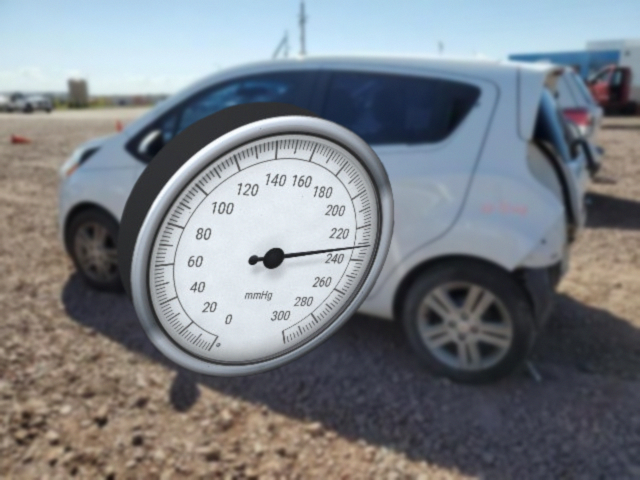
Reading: **230** mmHg
